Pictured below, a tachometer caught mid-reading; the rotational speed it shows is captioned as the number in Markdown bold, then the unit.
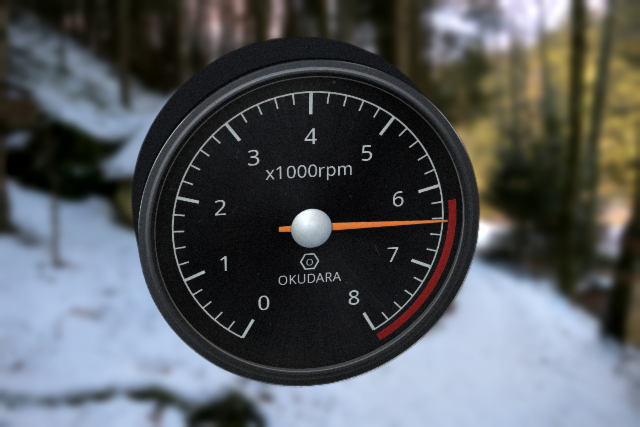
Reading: **6400** rpm
